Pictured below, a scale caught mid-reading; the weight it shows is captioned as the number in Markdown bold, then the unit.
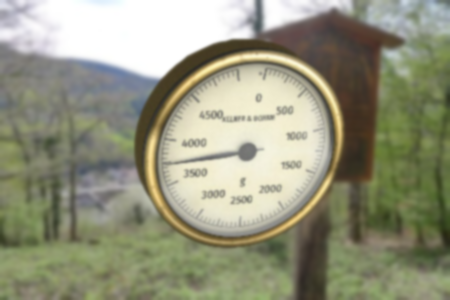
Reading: **3750** g
